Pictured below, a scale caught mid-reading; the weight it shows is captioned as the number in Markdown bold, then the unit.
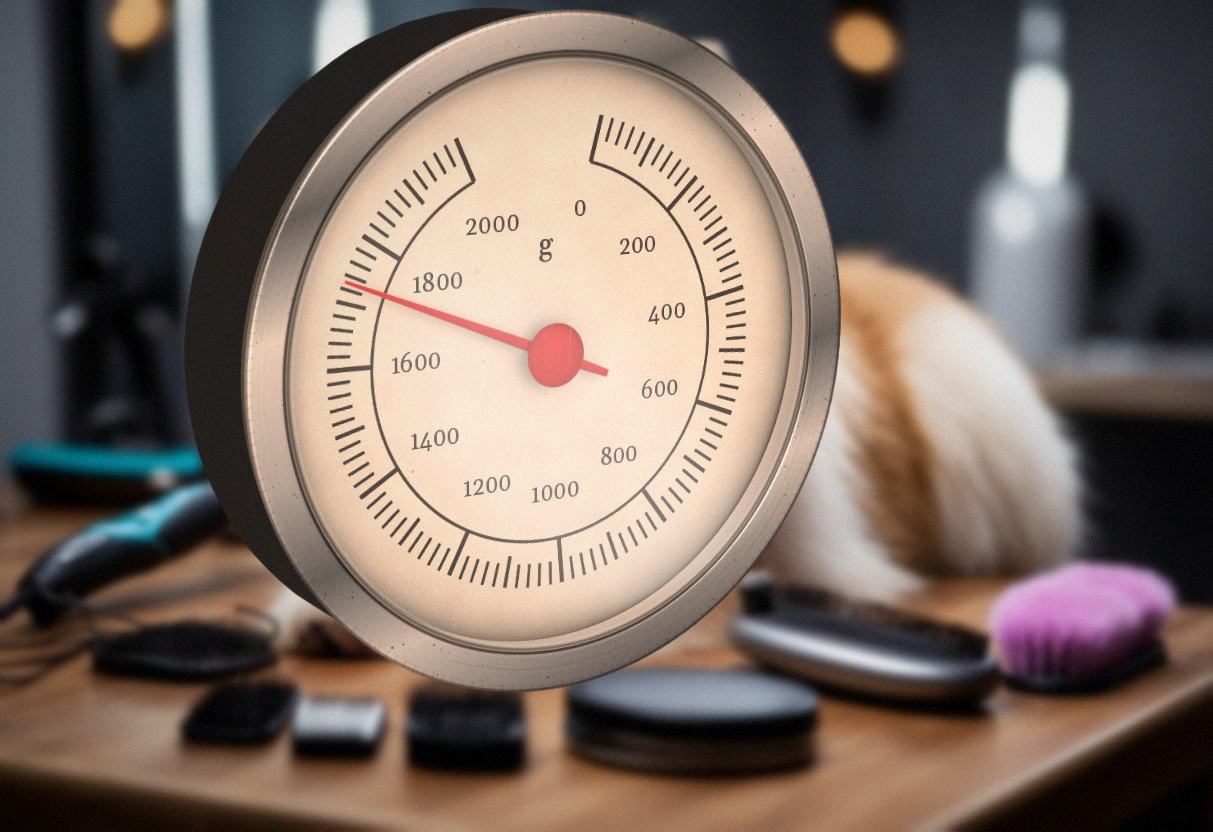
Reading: **1730** g
